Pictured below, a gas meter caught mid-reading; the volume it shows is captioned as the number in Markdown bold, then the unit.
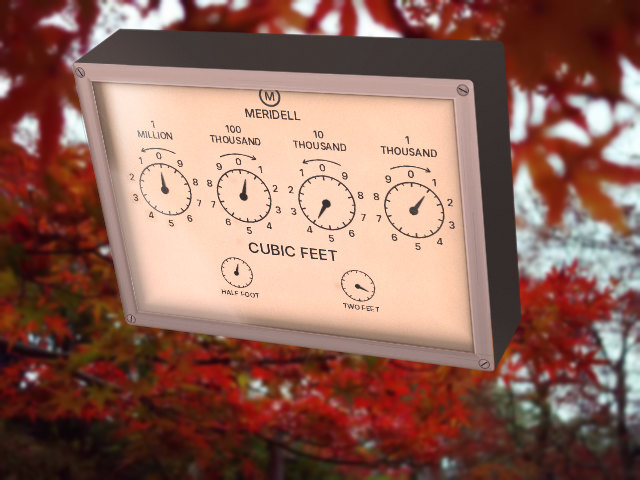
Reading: **4100** ft³
